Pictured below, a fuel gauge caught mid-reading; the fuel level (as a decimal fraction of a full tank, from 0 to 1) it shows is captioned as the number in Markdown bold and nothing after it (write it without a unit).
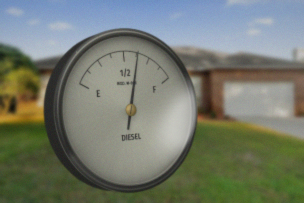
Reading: **0.625**
